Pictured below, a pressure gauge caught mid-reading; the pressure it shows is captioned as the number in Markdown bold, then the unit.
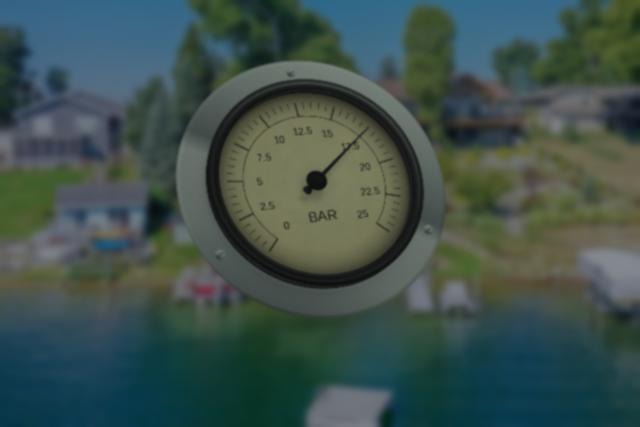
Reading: **17.5** bar
